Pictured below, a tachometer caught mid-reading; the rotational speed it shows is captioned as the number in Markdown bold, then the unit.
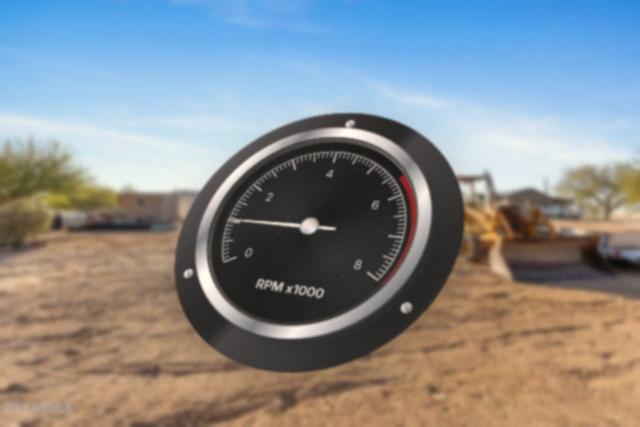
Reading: **1000** rpm
